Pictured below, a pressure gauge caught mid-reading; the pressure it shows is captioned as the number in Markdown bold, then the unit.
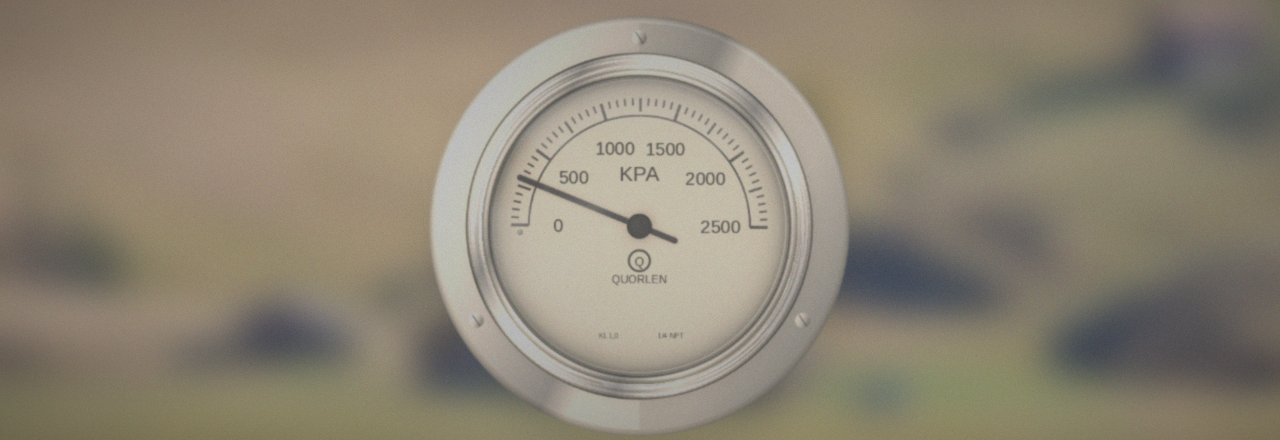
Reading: **300** kPa
